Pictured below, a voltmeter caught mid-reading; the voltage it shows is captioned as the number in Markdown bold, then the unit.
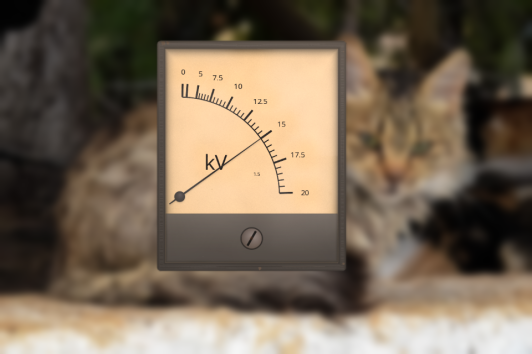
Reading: **15** kV
